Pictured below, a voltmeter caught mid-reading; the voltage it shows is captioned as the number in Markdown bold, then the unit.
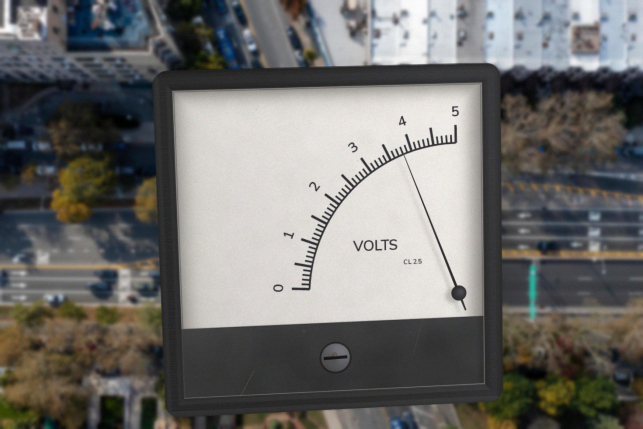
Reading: **3.8** V
